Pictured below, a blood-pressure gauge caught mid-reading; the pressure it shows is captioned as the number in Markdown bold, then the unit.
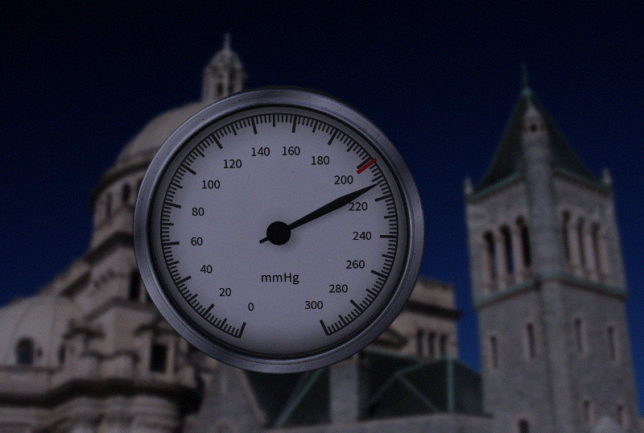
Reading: **212** mmHg
